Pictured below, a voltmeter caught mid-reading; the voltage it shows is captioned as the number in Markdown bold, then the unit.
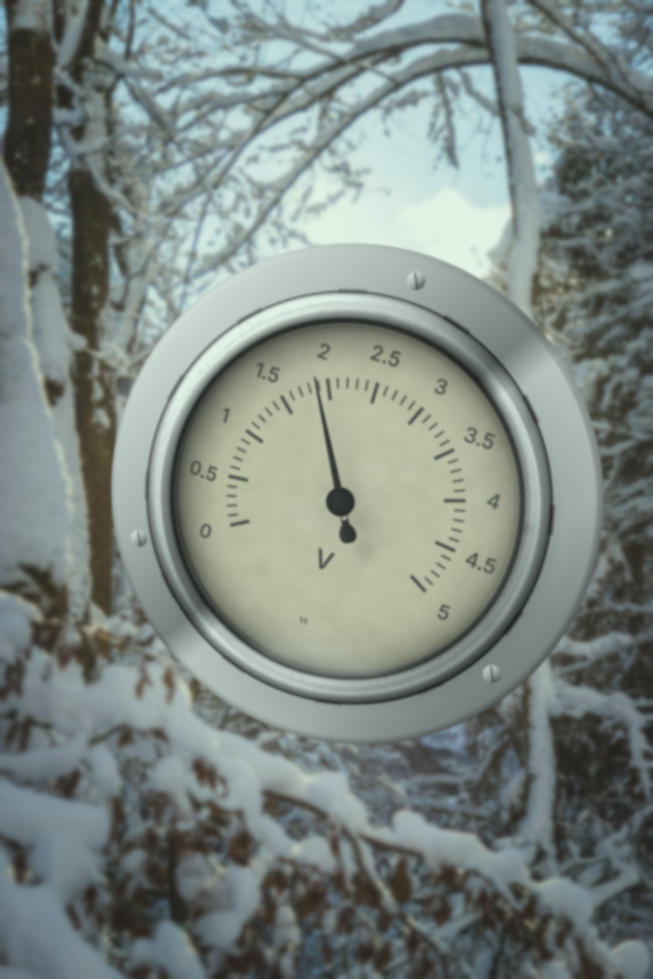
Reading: **1.9** V
